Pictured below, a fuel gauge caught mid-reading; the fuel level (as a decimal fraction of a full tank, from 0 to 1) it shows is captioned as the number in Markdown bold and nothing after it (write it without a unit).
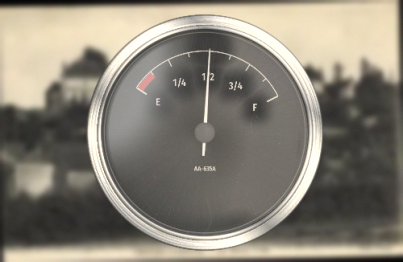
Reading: **0.5**
